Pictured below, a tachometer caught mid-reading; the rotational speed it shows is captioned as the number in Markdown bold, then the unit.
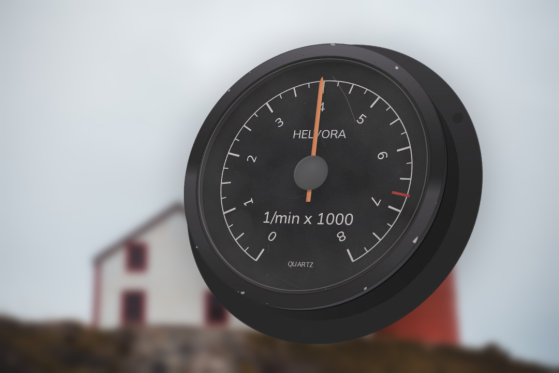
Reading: **4000** rpm
